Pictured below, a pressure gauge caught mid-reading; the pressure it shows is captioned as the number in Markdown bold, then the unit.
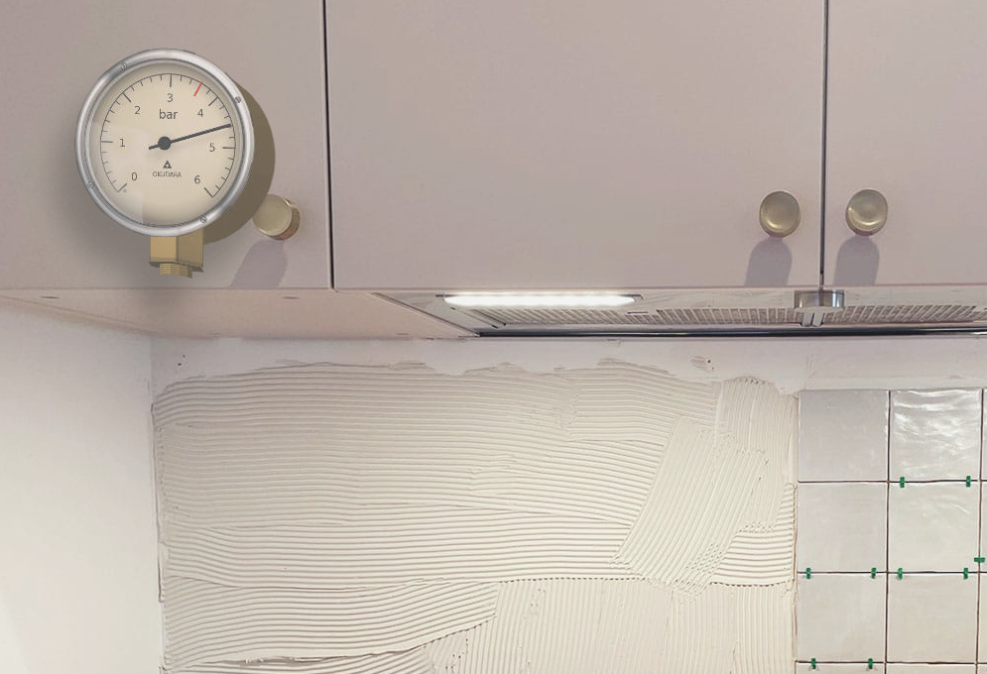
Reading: **4.6** bar
